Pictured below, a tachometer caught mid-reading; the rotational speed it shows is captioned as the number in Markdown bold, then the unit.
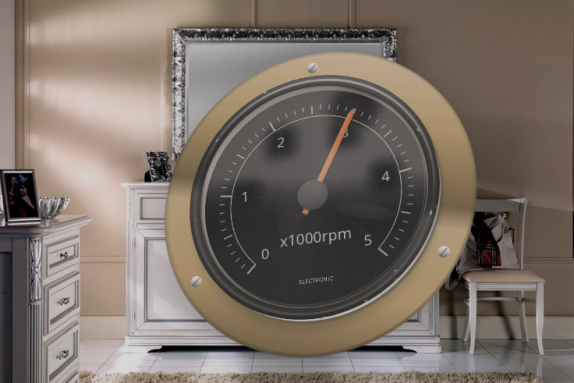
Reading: **3000** rpm
